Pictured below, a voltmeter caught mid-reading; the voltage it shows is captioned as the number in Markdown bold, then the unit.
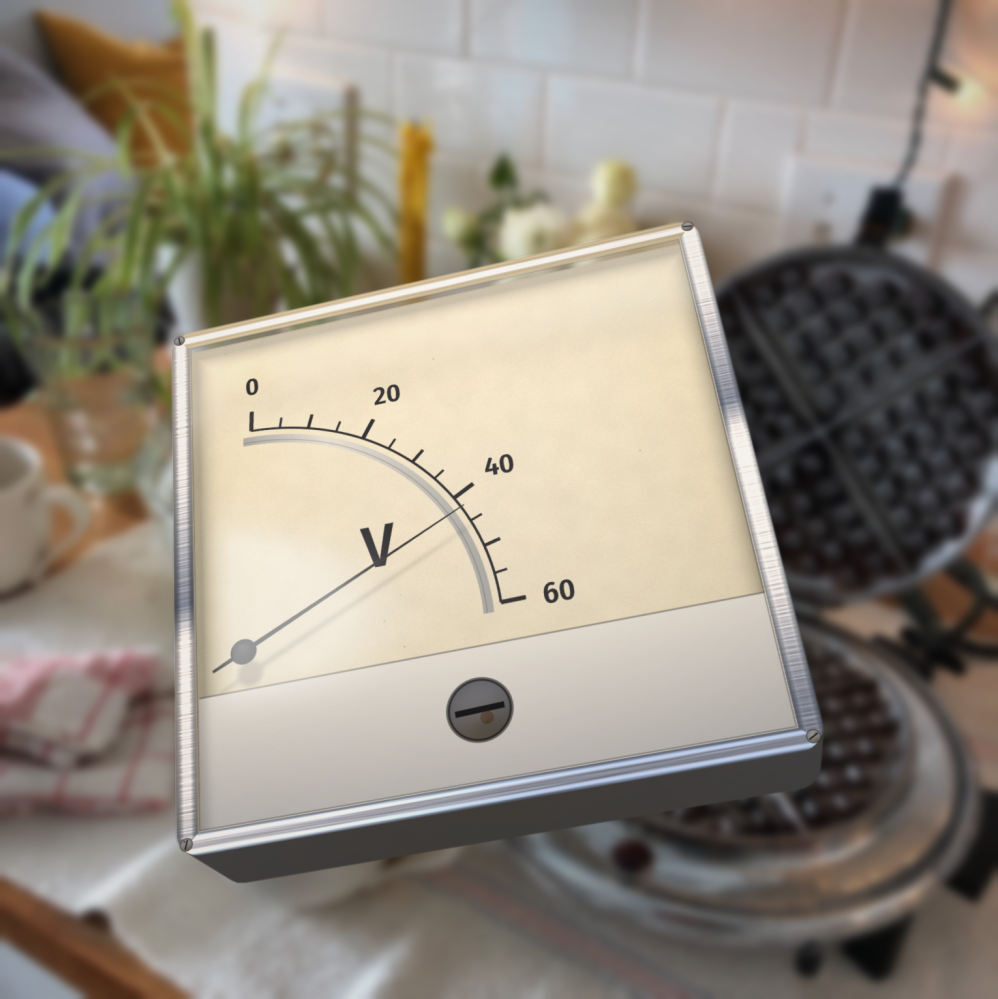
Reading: **42.5** V
